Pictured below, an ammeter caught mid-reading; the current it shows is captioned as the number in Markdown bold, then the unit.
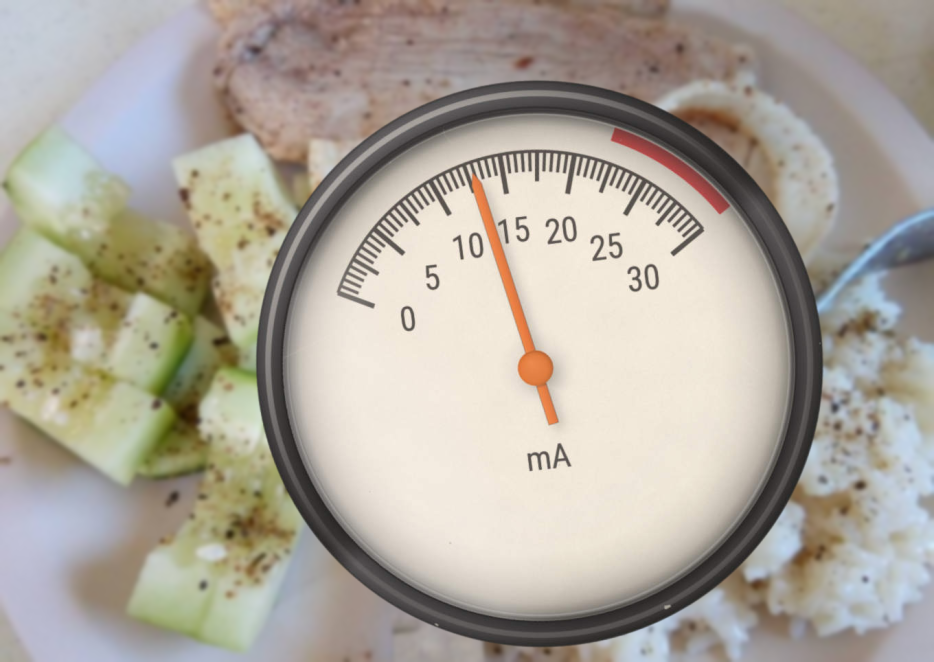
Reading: **13** mA
